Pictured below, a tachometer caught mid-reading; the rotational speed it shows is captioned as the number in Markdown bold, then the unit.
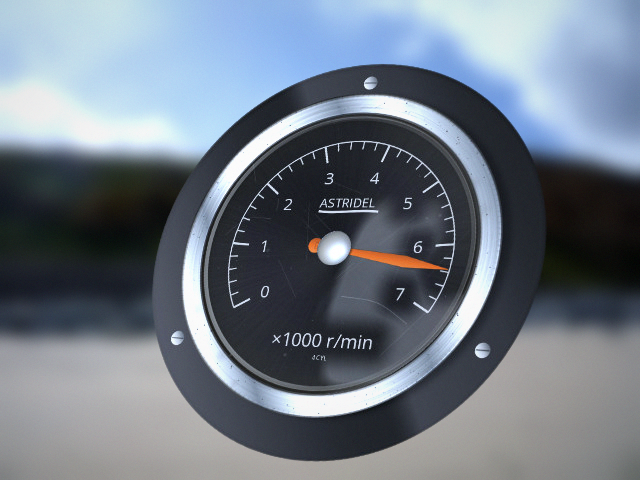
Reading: **6400** rpm
